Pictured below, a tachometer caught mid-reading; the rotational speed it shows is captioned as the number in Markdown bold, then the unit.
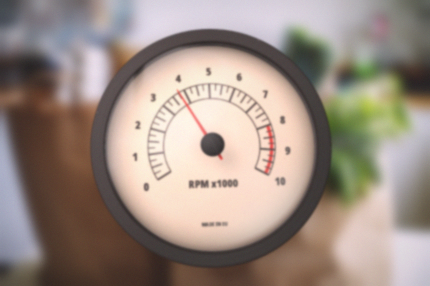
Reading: **3750** rpm
